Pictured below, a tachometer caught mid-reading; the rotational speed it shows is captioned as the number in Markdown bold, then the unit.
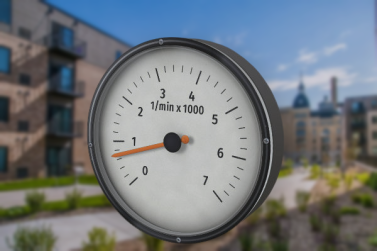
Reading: **700** rpm
